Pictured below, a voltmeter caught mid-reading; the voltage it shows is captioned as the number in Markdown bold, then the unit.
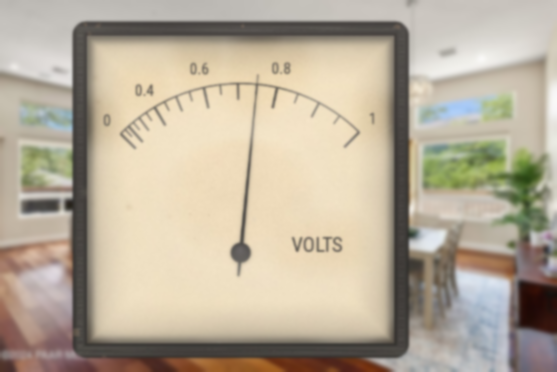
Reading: **0.75** V
